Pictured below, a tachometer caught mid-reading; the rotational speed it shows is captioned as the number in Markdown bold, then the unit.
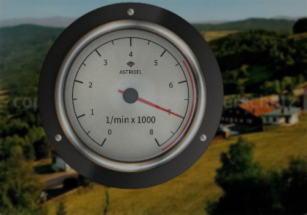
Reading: **7000** rpm
